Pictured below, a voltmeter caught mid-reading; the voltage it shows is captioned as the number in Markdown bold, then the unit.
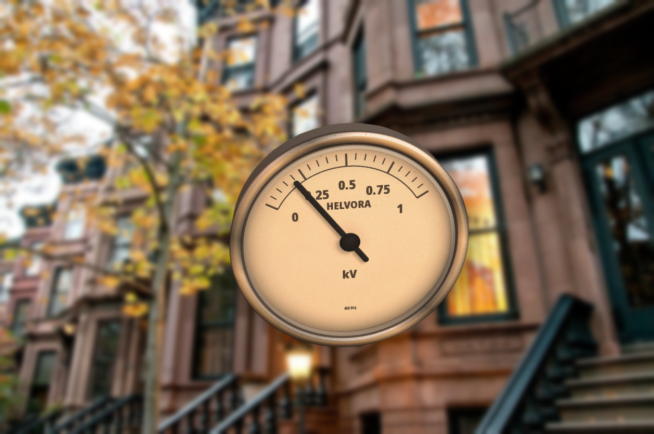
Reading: **0.2** kV
